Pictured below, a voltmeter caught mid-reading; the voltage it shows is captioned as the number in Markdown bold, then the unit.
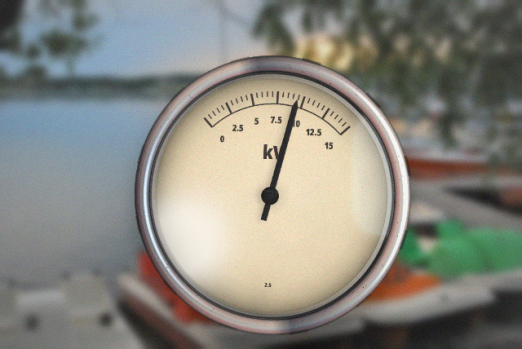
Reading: **9.5** kV
